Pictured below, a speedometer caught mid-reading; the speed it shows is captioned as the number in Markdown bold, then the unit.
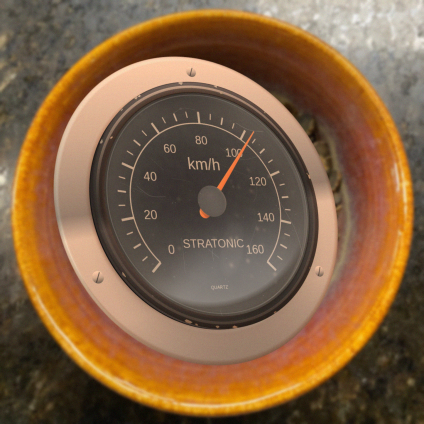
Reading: **102.5** km/h
